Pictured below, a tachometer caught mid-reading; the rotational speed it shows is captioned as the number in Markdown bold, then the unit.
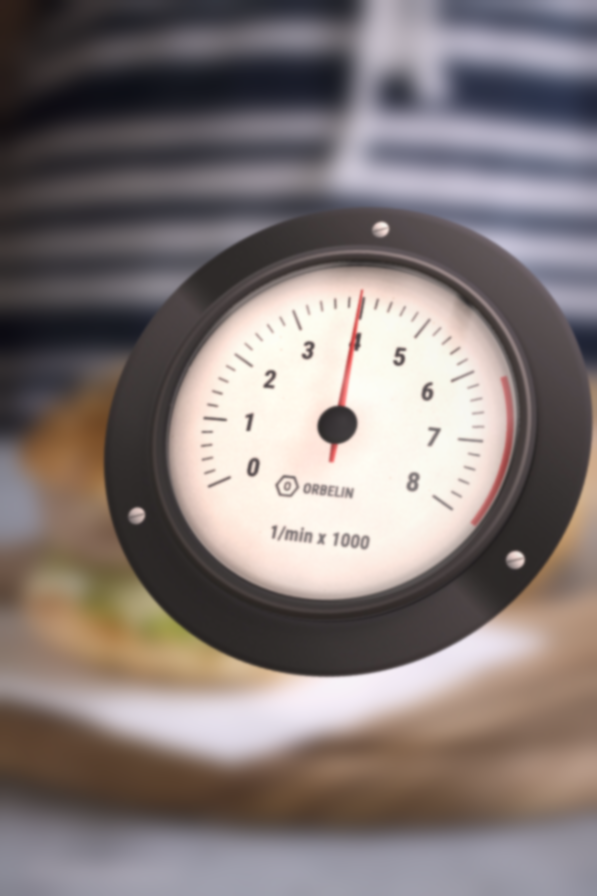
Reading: **4000** rpm
